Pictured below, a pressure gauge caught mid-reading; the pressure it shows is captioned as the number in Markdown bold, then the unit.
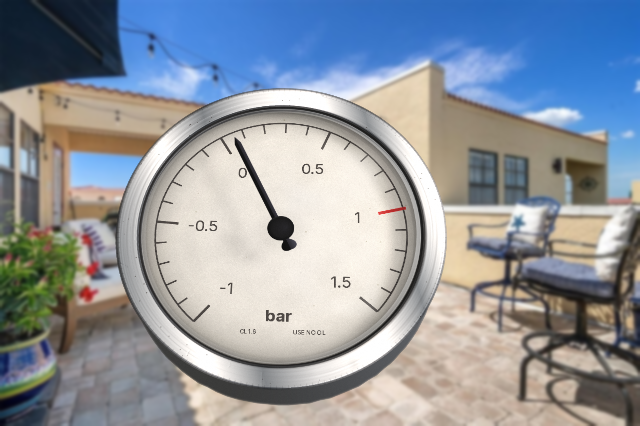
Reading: **0.05** bar
